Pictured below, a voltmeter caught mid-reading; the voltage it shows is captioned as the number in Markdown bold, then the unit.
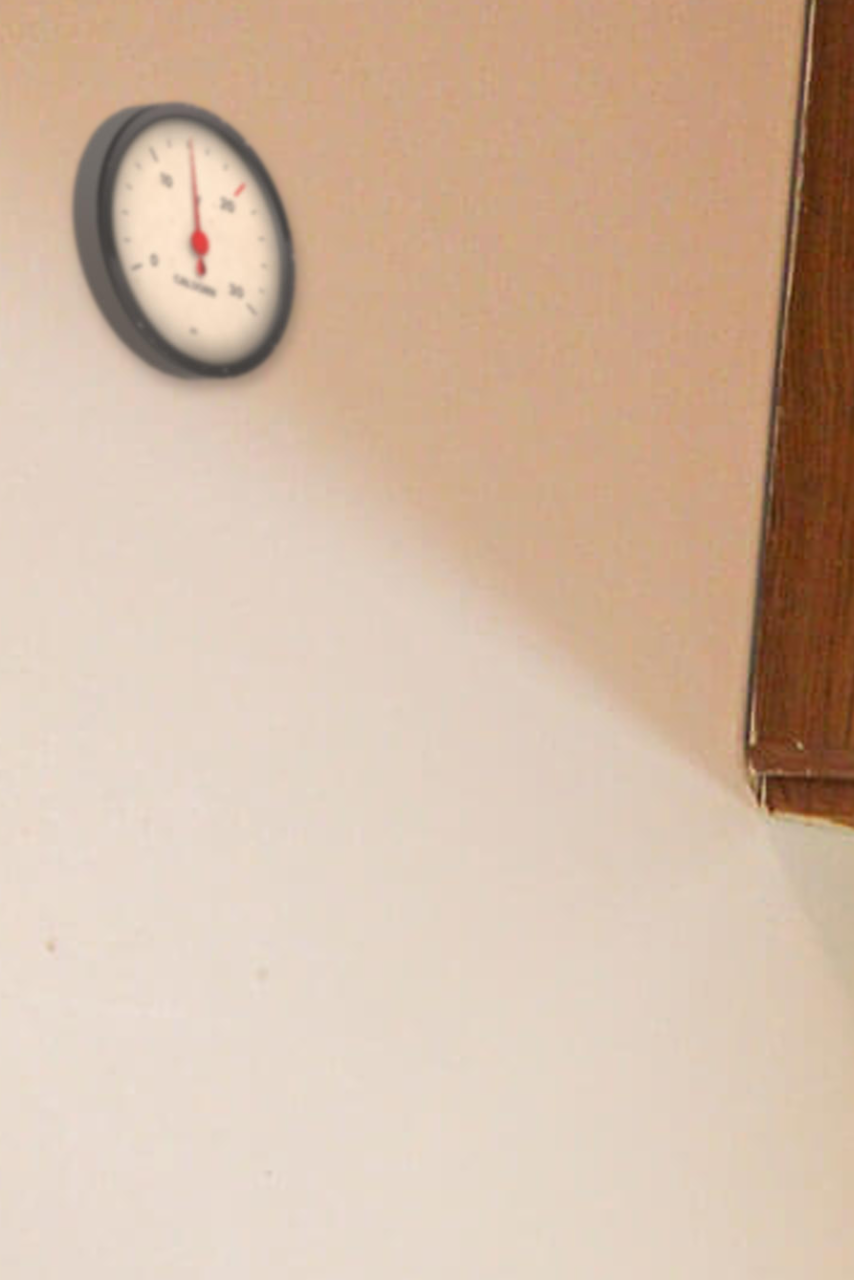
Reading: **14** V
